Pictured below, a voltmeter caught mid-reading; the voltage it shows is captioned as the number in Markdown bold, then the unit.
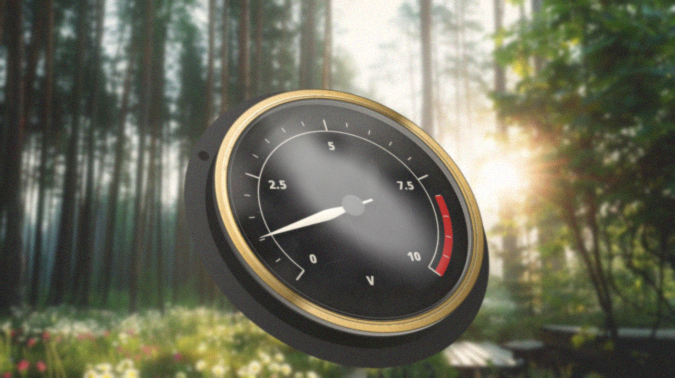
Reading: **1** V
